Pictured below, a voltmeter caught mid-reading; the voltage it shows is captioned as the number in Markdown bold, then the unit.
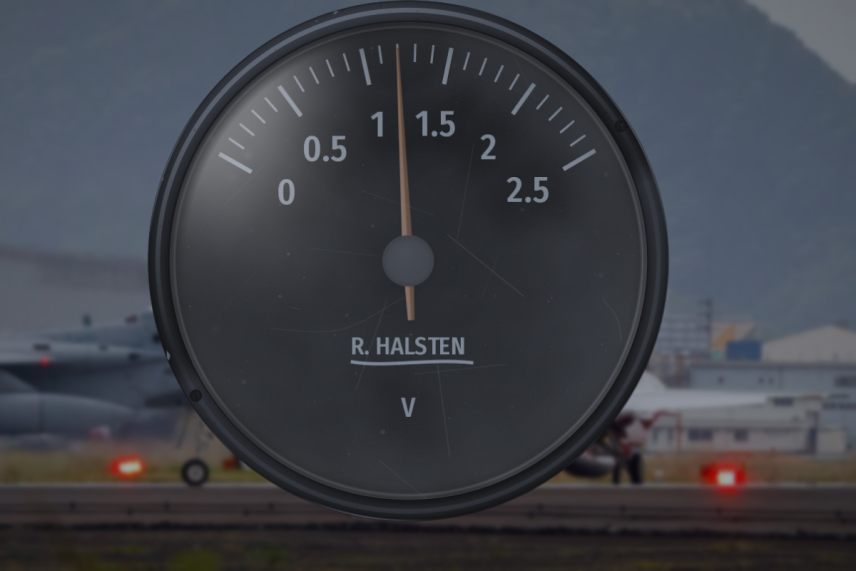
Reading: **1.2** V
